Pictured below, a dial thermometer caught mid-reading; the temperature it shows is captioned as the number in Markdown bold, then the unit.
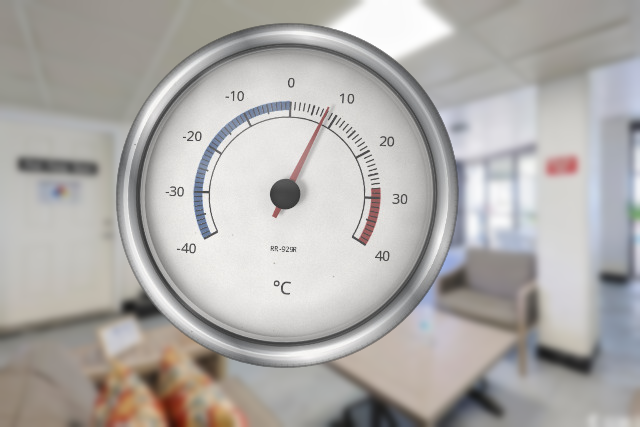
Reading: **8** °C
